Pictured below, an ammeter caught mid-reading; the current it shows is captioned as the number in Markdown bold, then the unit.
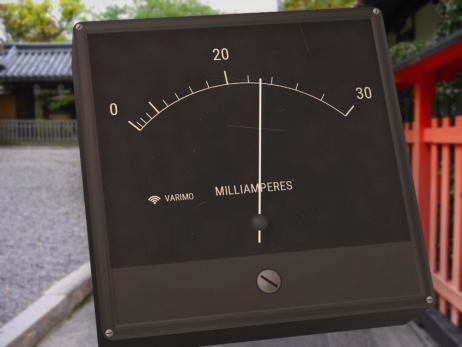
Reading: **23** mA
